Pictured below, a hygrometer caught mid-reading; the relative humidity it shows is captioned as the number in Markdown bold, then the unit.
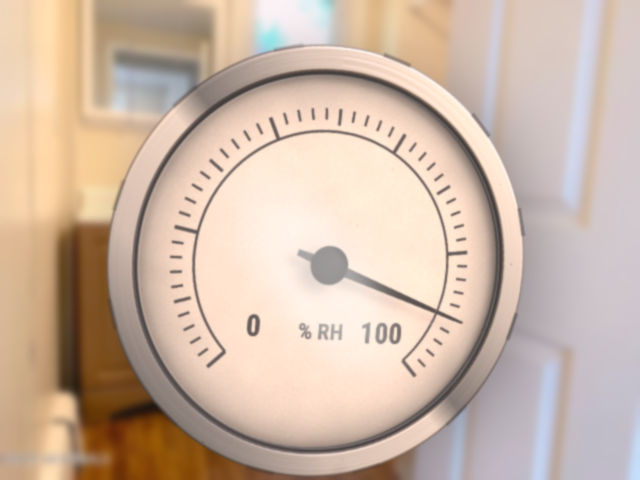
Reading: **90** %
